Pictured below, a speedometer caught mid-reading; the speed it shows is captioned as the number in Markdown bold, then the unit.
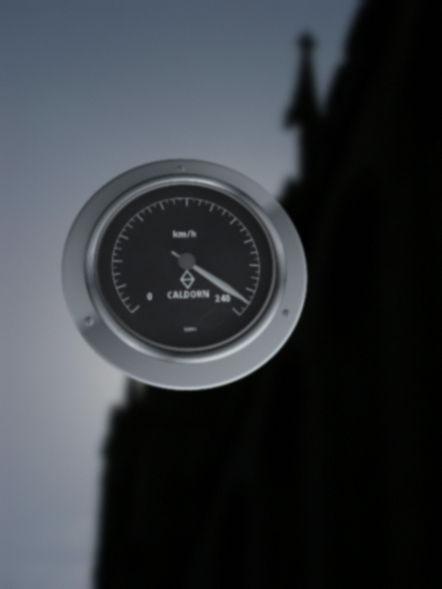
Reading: **230** km/h
